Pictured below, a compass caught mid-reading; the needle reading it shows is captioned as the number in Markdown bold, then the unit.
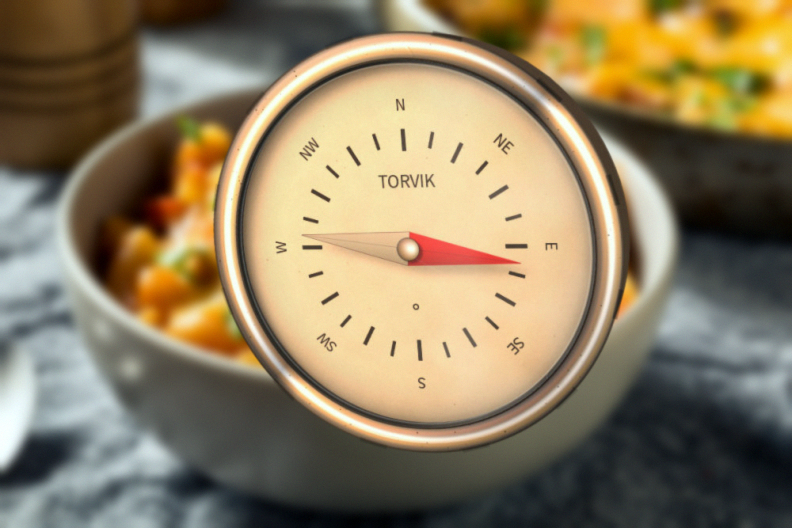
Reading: **97.5** °
